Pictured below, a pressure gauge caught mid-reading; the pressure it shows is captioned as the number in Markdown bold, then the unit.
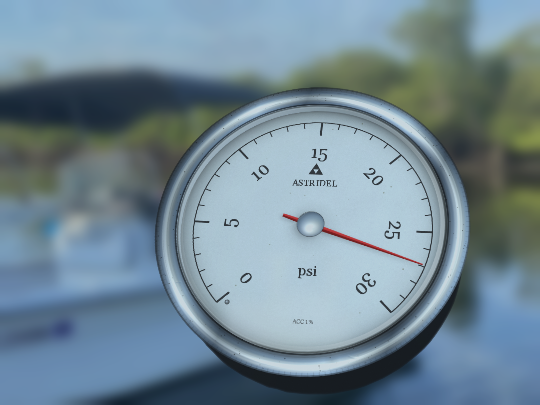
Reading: **27** psi
